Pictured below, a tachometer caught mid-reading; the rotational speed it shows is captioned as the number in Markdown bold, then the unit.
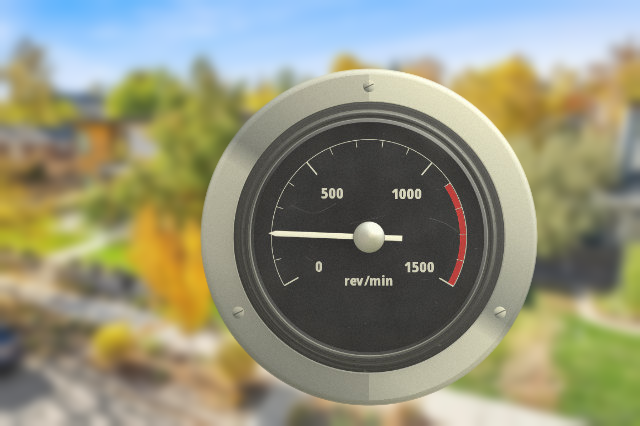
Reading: **200** rpm
